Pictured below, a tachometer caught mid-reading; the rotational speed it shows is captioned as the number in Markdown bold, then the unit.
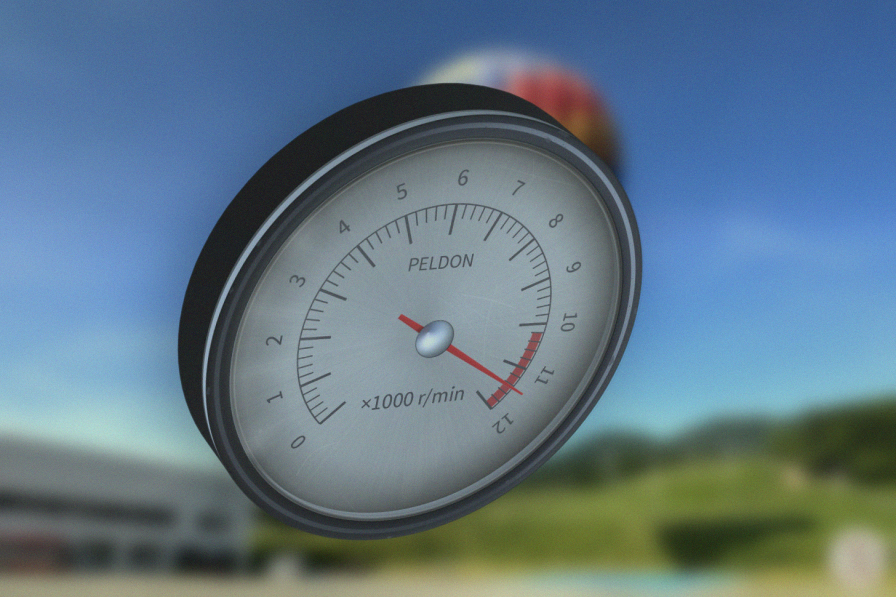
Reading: **11400** rpm
